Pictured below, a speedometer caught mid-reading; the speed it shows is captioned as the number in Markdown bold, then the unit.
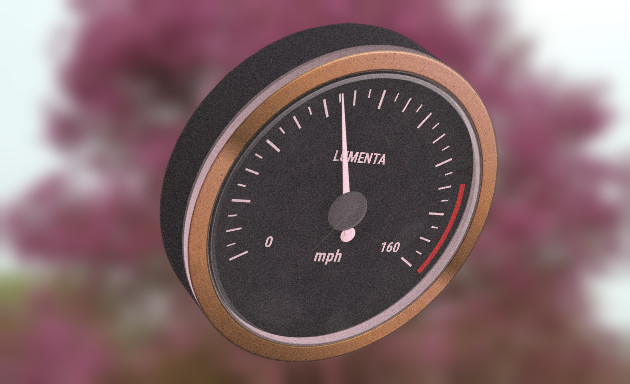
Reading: **65** mph
